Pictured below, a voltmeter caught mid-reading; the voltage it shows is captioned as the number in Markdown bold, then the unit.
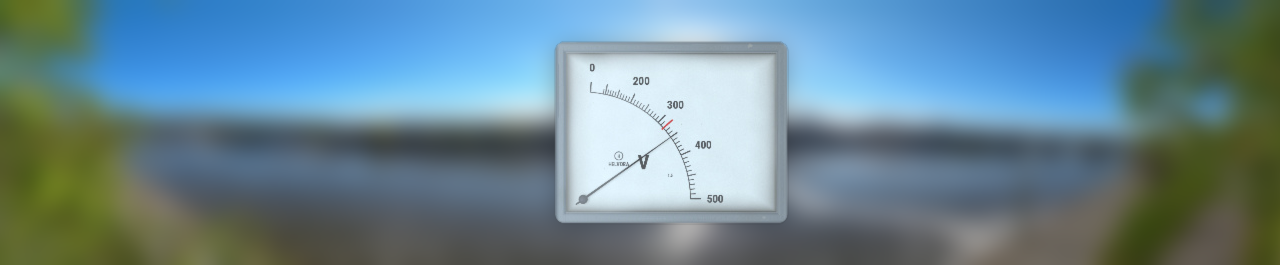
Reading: **350** V
